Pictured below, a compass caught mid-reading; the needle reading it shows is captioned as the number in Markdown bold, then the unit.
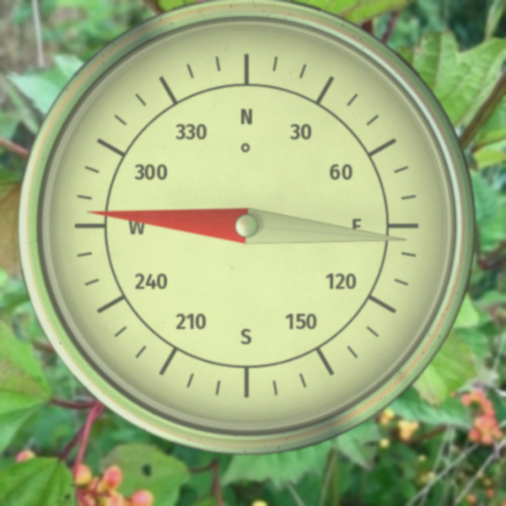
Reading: **275** °
